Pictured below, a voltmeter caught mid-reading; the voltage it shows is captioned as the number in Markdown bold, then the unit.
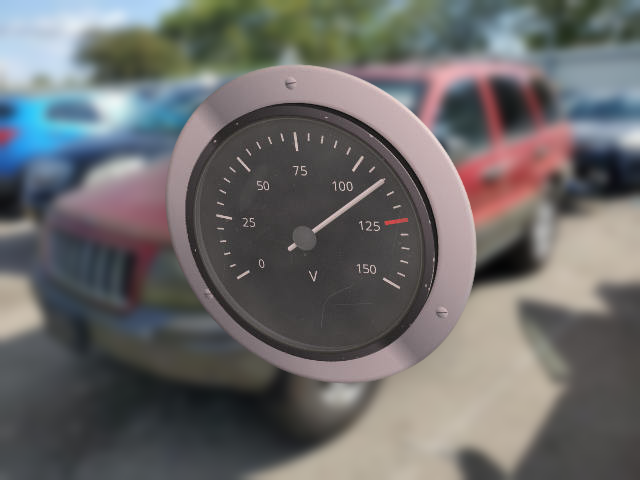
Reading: **110** V
